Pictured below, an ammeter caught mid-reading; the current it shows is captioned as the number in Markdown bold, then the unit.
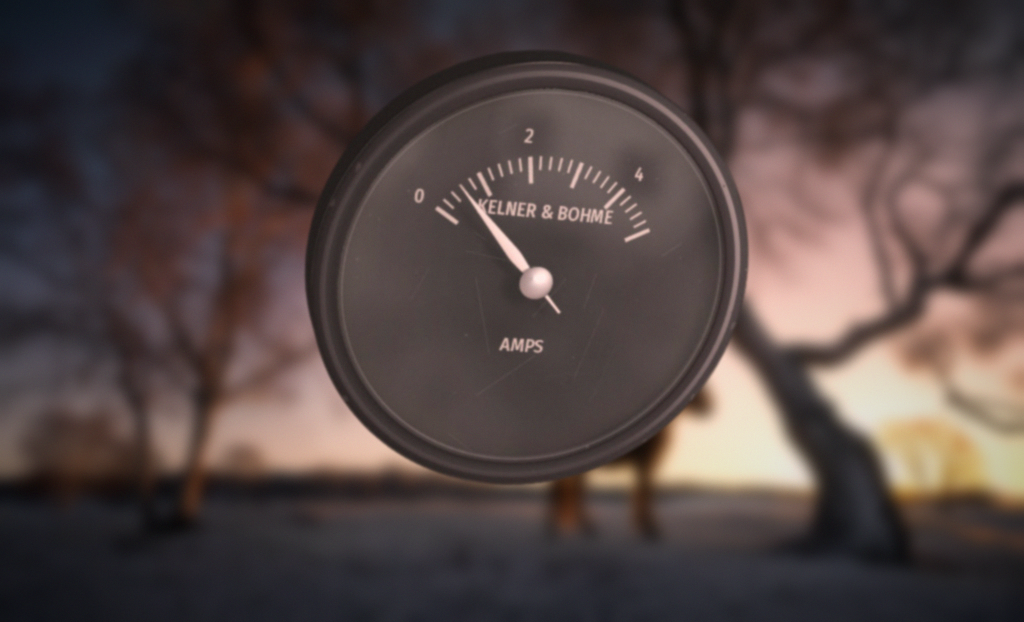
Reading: **0.6** A
